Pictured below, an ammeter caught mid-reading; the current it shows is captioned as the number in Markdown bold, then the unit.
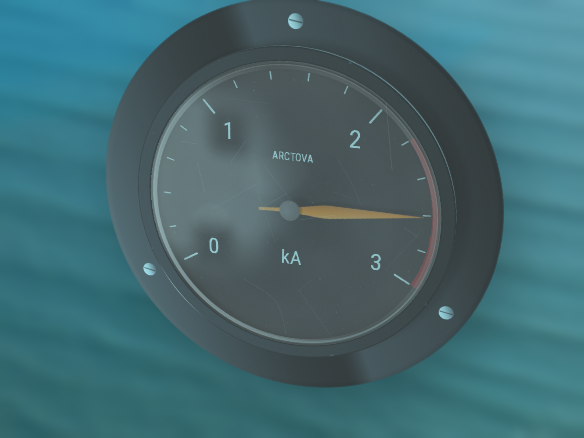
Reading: **2.6** kA
